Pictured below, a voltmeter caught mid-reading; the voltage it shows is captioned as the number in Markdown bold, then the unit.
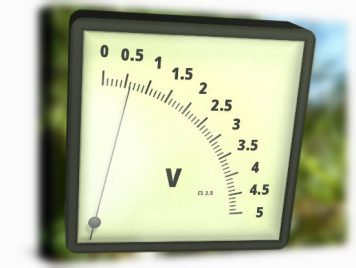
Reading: **0.6** V
